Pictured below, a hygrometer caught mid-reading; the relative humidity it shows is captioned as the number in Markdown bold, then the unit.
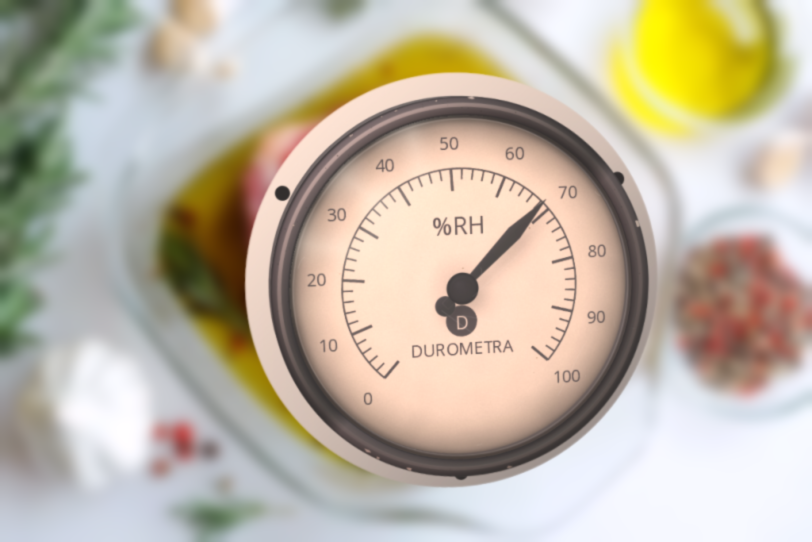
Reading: **68** %
